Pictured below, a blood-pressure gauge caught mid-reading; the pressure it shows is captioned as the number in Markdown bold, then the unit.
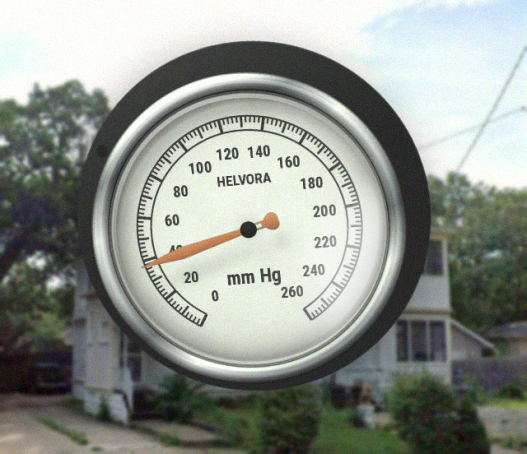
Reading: **38** mmHg
